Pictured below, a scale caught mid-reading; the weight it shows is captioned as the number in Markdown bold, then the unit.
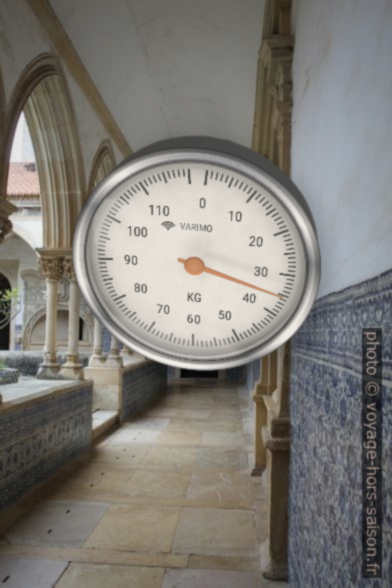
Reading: **35** kg
